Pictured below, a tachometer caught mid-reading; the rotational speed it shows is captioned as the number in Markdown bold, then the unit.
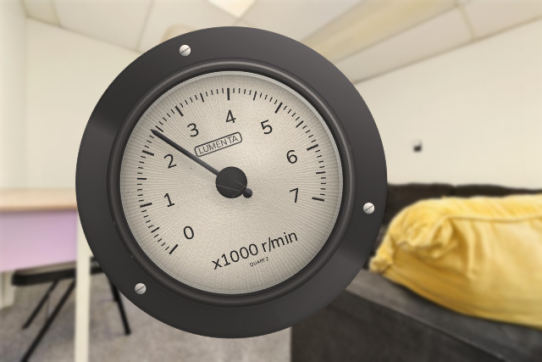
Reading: **2400** rpm
